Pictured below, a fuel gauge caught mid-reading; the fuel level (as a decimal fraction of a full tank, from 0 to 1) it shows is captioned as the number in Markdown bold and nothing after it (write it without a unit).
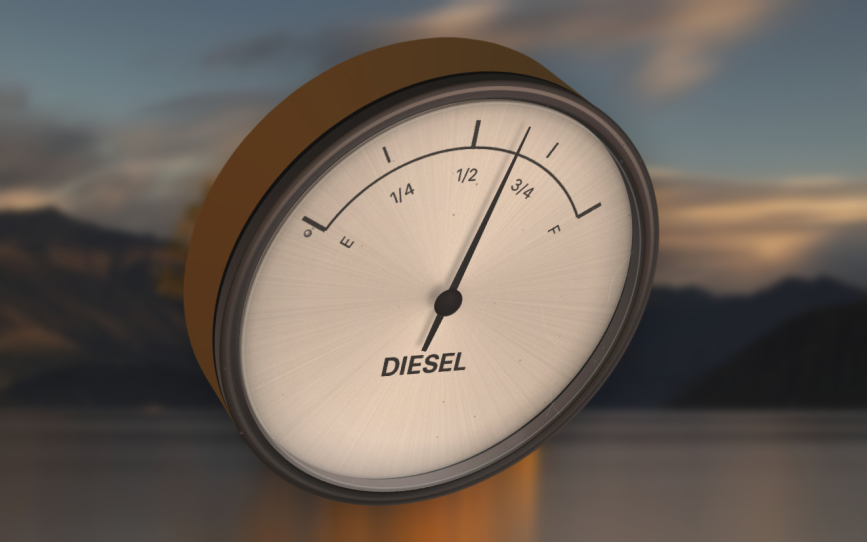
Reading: **0.625**
